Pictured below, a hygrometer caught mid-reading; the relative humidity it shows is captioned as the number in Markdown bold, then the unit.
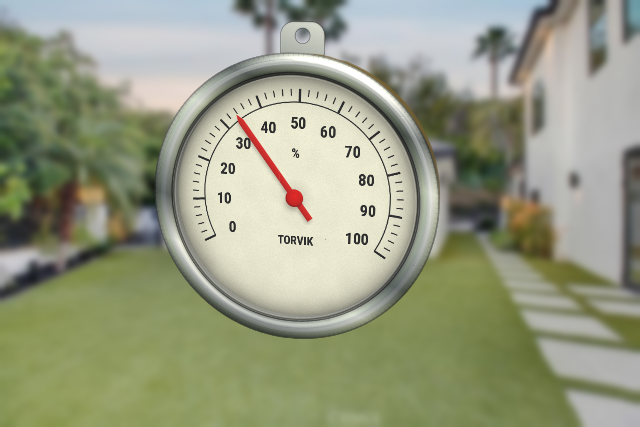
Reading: **34** %
